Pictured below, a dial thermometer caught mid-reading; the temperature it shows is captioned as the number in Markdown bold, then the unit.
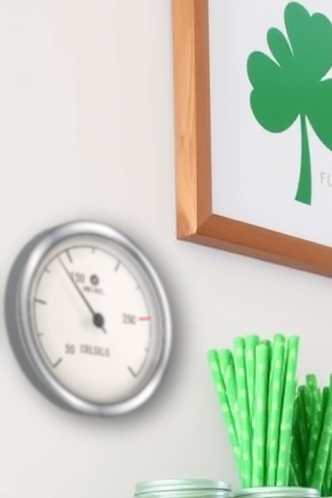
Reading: **137.5** °C
